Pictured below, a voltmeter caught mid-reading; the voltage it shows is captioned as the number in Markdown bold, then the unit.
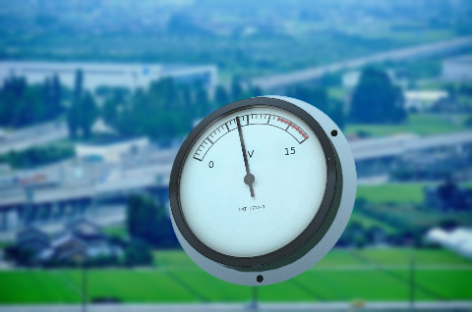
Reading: **6.5** V
